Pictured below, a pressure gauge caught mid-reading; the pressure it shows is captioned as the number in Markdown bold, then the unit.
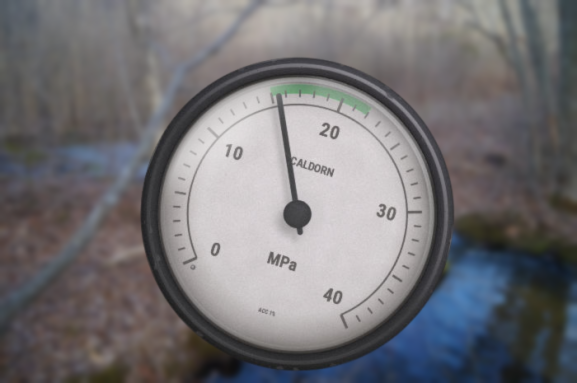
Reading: **15.5** MPa
